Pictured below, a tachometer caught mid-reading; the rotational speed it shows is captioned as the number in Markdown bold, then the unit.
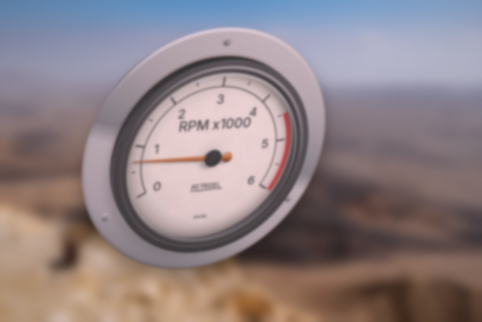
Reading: **750** rpm
